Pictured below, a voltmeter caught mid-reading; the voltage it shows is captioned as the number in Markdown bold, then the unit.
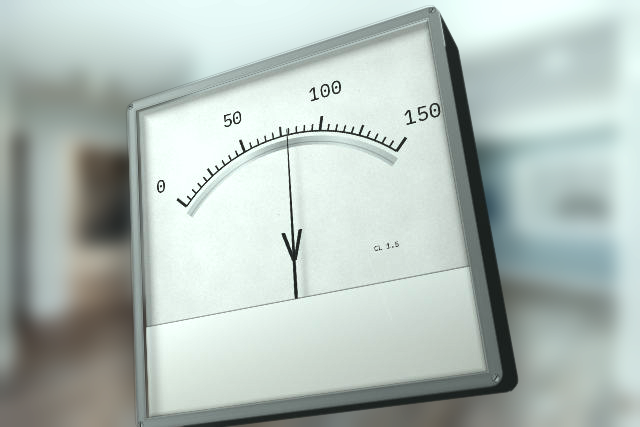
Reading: **80** V
